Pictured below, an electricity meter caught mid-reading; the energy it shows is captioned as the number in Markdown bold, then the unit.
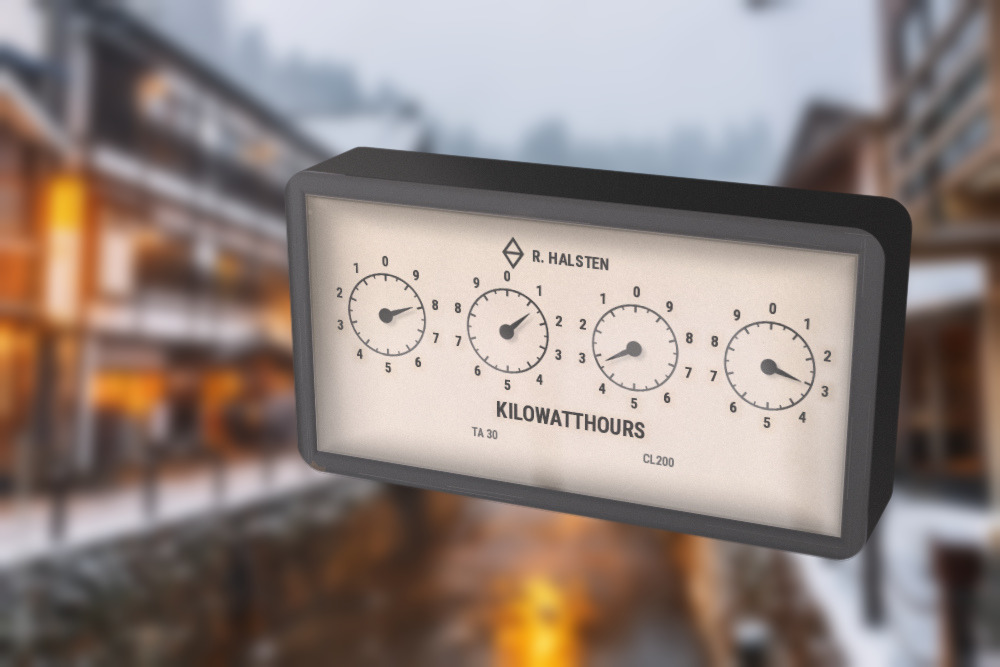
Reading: **8133** kWh
